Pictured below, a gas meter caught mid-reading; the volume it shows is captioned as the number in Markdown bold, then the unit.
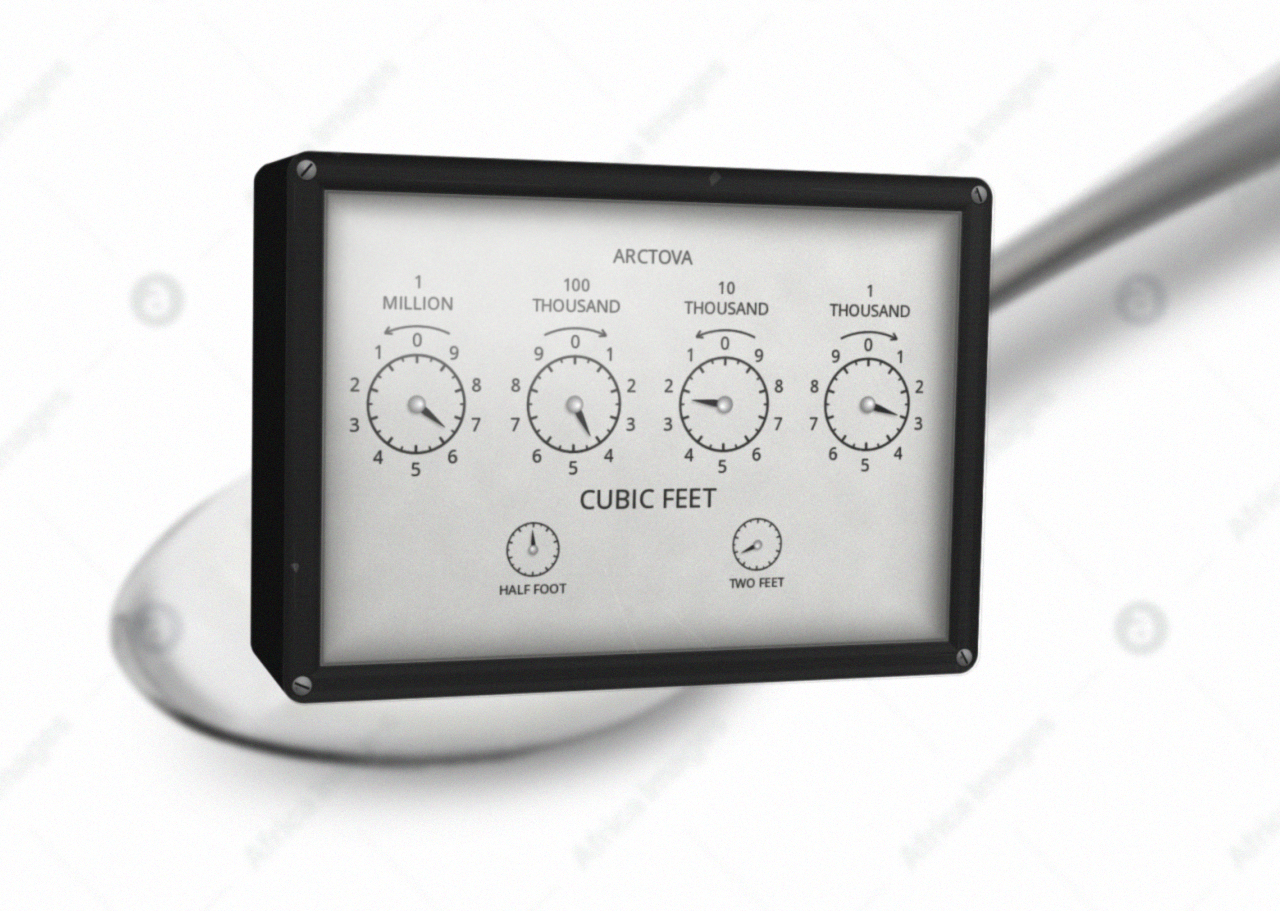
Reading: **642300** ft³
